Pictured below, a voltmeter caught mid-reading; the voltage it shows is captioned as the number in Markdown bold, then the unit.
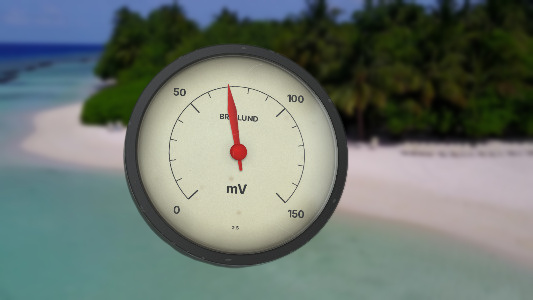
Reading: **70** mV
